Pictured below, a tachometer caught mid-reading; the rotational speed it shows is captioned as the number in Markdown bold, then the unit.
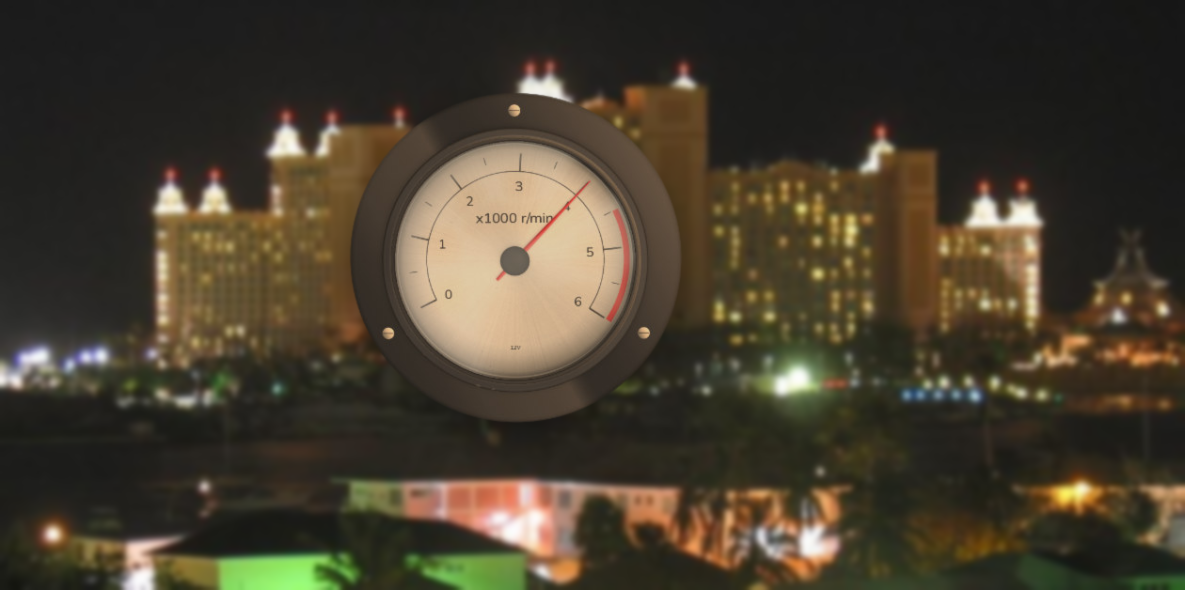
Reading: **4000** rpm
